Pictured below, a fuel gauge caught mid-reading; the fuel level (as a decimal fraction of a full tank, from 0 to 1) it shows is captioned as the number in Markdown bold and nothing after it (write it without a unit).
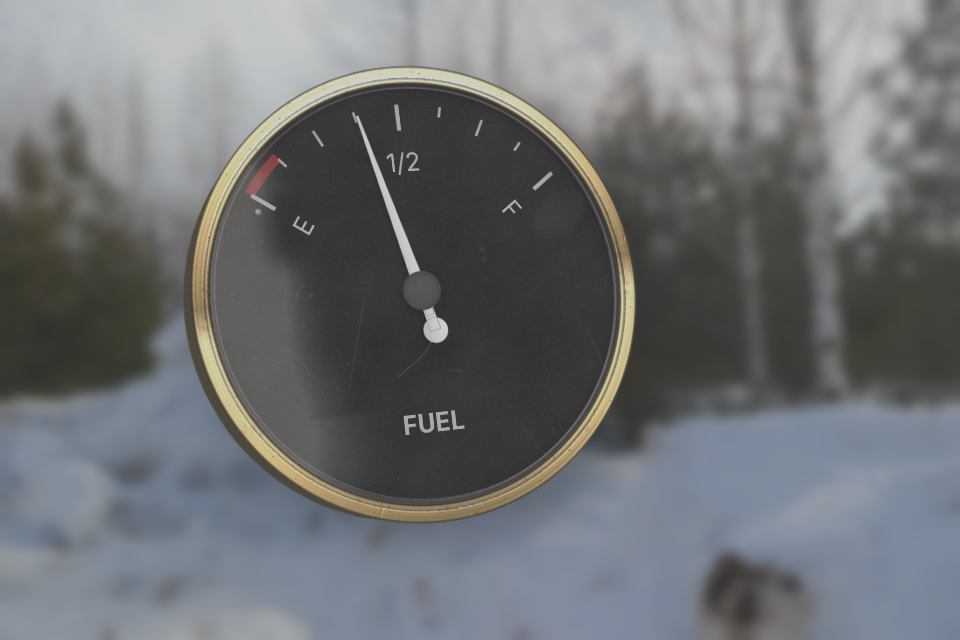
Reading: **0.375**
